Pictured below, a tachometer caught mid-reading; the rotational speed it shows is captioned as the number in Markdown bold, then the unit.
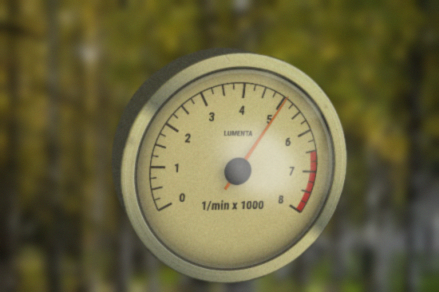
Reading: **5000** rpm
